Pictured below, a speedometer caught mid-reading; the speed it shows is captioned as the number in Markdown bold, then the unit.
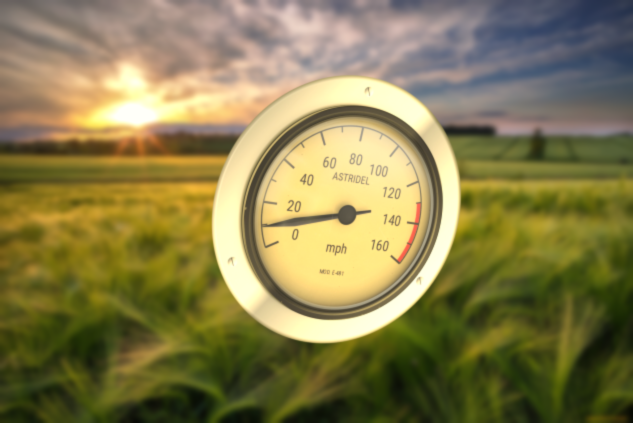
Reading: **10** mph
